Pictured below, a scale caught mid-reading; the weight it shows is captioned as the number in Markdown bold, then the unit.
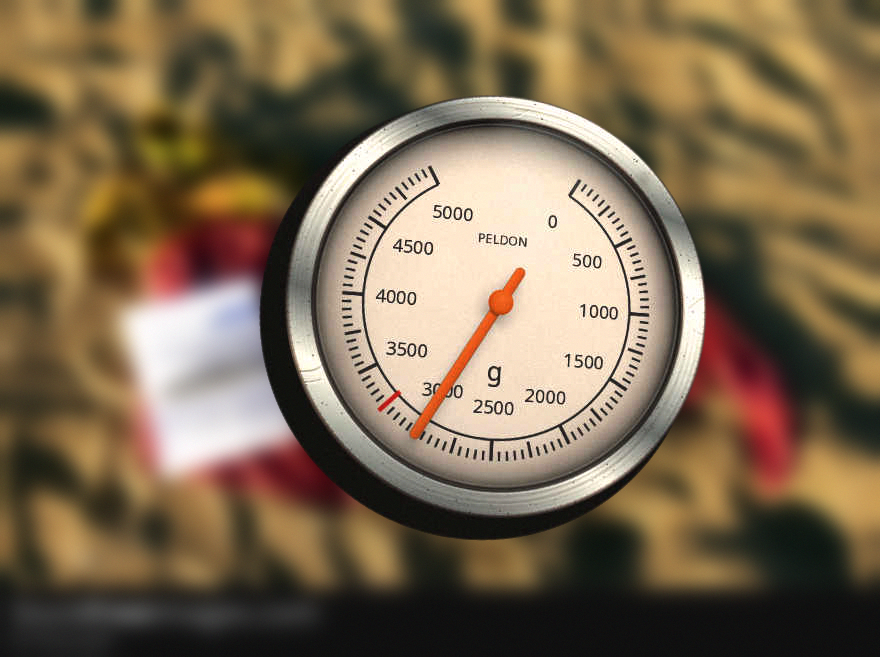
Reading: **3000** g
